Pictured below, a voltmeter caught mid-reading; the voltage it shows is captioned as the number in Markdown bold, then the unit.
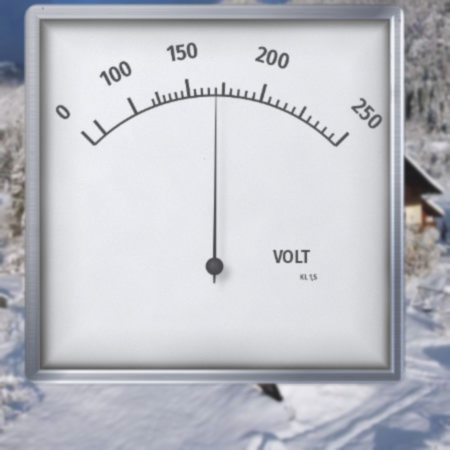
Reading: **170** V
